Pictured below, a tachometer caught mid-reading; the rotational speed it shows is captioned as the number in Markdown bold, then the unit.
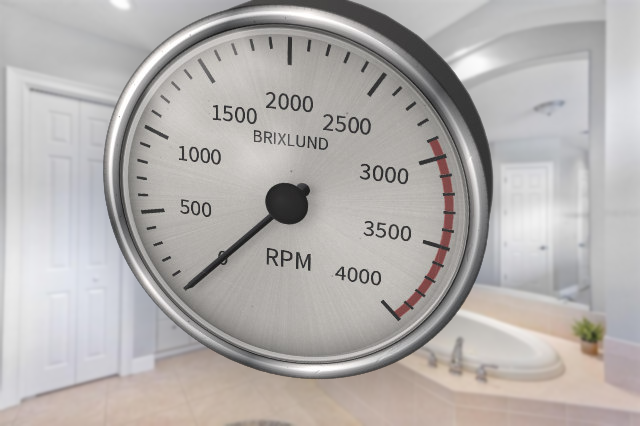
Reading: **0** rpm
